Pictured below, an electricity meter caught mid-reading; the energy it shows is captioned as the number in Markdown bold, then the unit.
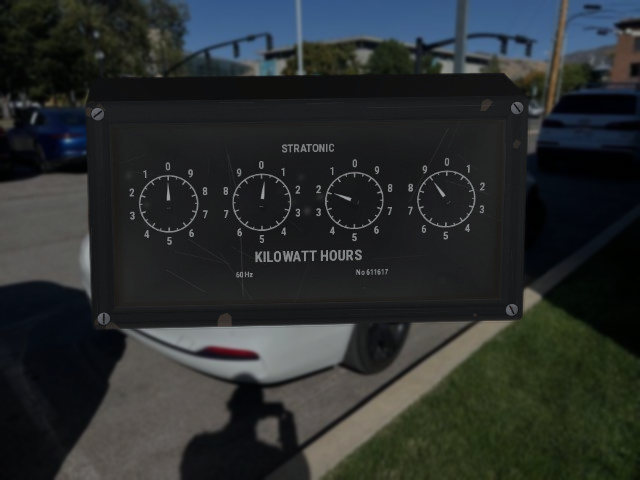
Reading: **19** kWh
